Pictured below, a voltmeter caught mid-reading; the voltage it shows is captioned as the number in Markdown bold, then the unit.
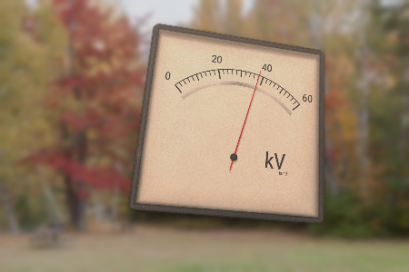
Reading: **38** kV
